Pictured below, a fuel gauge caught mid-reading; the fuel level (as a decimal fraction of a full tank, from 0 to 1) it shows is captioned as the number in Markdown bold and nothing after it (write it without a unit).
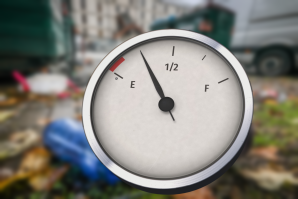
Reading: **0.25**
